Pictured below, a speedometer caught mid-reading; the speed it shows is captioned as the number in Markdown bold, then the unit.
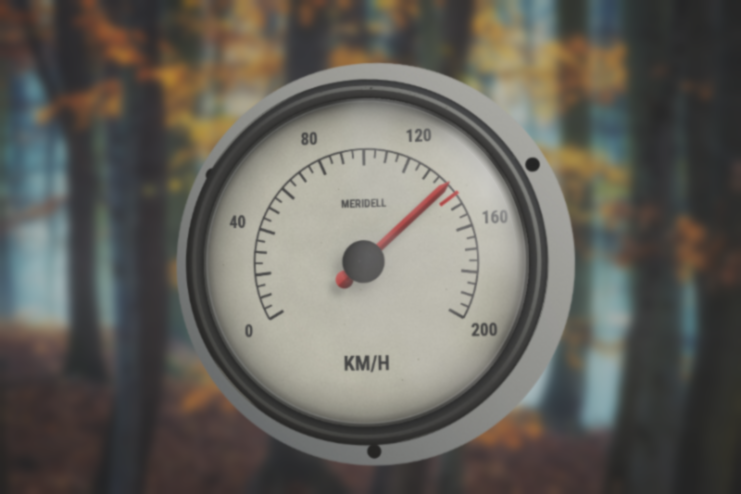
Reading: **140** km/h
